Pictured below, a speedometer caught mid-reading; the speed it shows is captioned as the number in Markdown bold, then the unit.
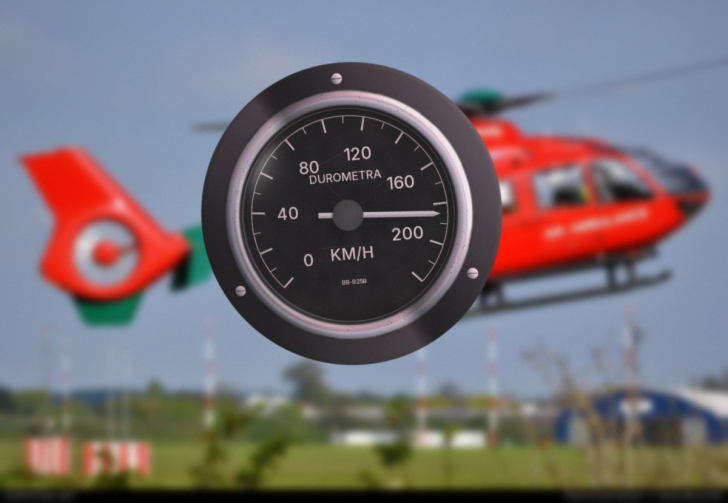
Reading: **185** km/h
